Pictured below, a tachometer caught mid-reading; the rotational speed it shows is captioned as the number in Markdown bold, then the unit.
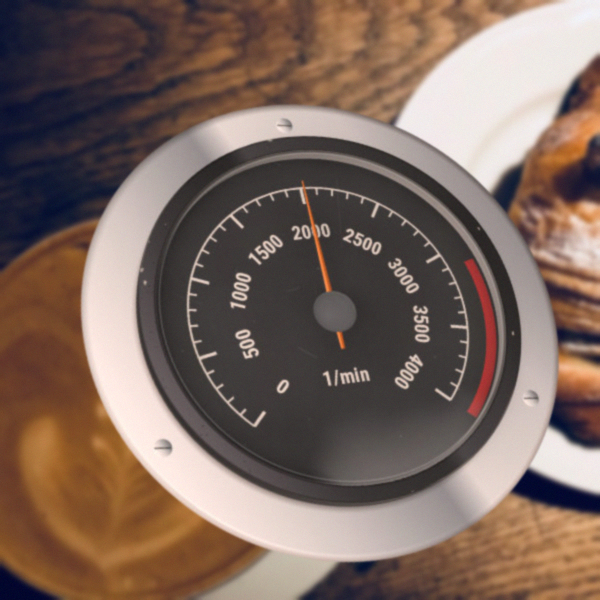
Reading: **2000** rpm
